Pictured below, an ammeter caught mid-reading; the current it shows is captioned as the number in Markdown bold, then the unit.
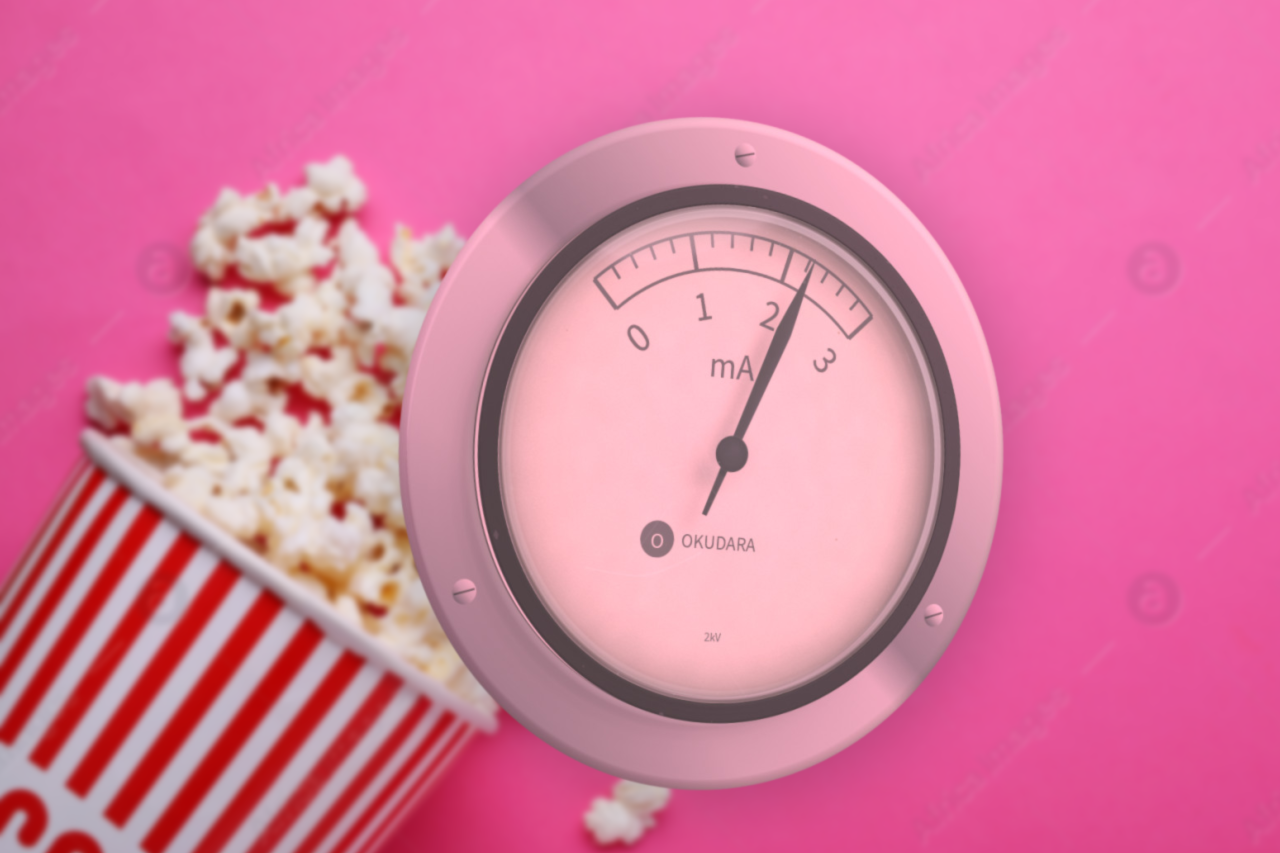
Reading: **2.2** mA
